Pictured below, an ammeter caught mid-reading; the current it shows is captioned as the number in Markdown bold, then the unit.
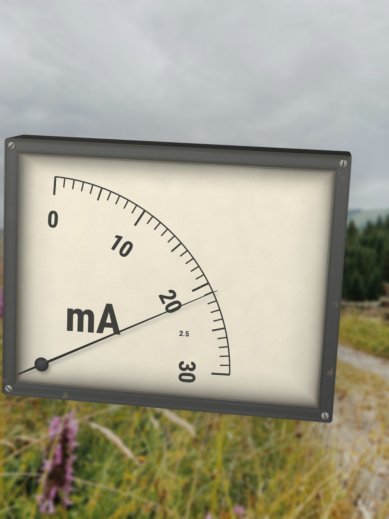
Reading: **21** mA
